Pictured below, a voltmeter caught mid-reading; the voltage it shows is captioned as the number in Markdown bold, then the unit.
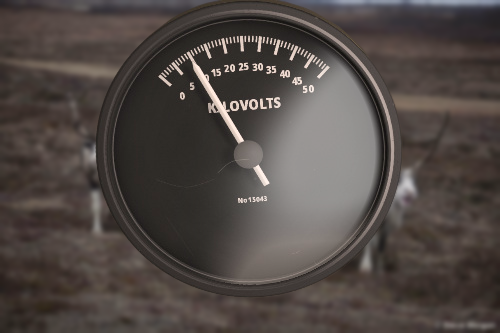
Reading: **10** kV
